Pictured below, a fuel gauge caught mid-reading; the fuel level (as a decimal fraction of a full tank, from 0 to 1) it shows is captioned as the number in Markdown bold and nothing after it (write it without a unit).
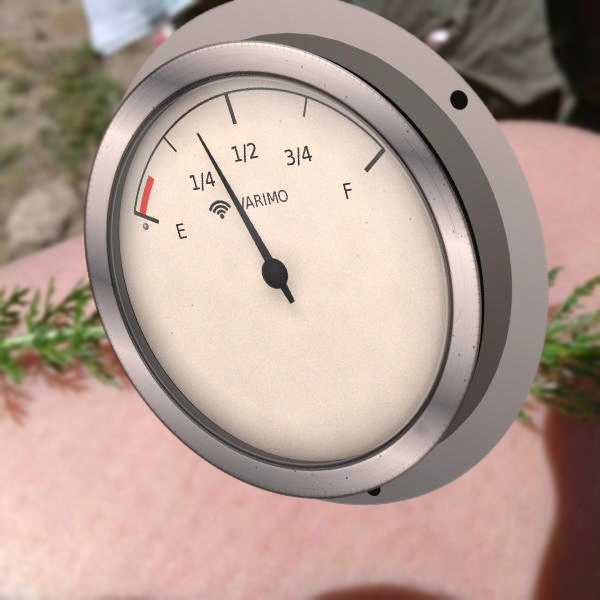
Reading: **0.375**
